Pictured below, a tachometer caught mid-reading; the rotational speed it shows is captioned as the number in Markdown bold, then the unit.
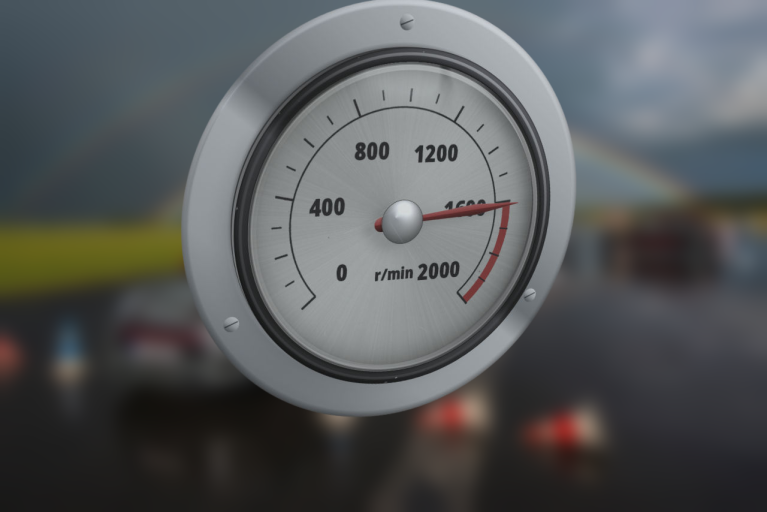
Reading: **1600** rpm
